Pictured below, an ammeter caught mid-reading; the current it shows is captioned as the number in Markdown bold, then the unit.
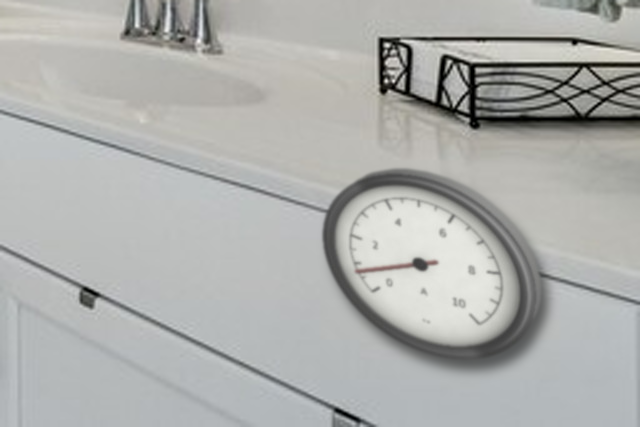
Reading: **0.75** A
